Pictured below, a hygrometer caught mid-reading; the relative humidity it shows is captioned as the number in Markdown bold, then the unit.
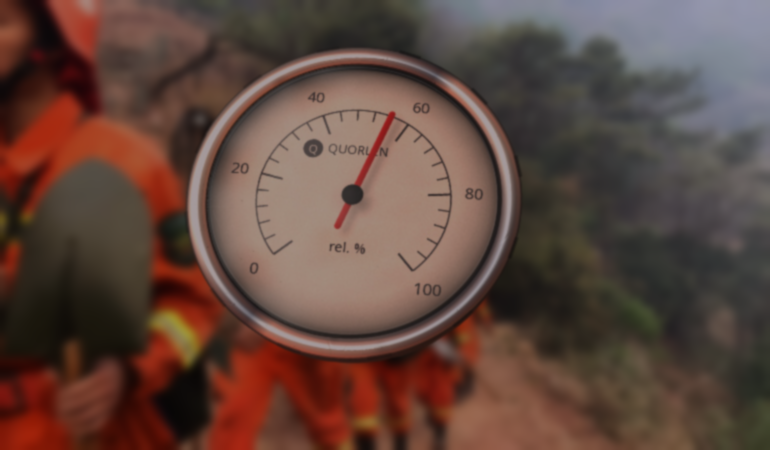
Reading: **56** %
